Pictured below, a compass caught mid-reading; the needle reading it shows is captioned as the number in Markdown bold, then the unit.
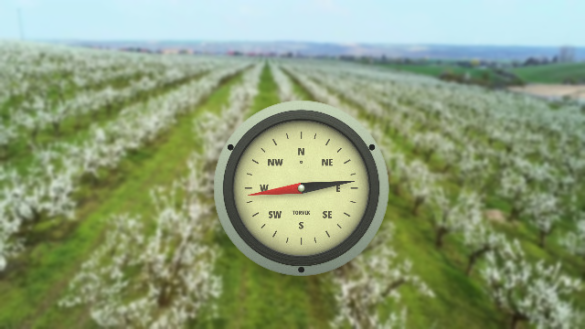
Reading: **262.5** °
